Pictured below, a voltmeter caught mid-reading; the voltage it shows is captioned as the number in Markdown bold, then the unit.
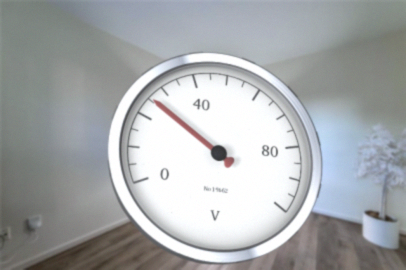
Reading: **25** V
